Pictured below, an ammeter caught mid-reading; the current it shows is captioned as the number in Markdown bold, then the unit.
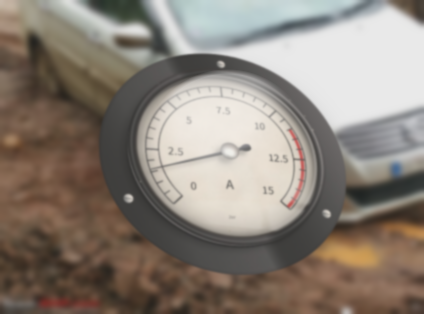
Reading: **1.5** A
